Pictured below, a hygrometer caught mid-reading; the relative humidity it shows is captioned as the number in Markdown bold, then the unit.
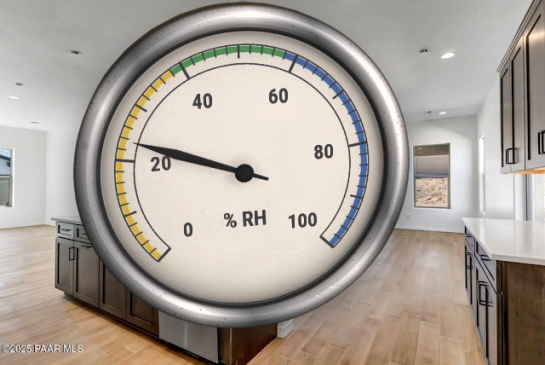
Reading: **24** %
